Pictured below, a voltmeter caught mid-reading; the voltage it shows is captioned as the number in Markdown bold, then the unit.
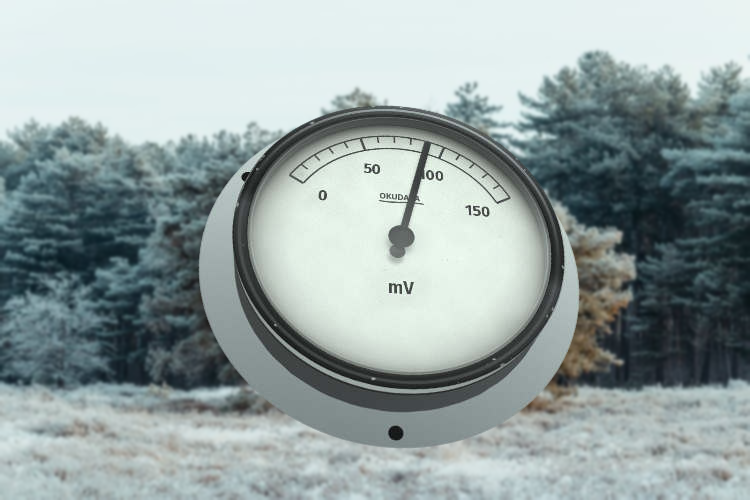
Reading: **90** mV
